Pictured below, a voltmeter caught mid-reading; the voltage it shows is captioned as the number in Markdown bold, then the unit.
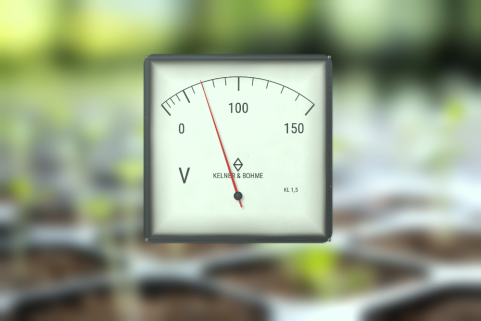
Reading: **70** V
